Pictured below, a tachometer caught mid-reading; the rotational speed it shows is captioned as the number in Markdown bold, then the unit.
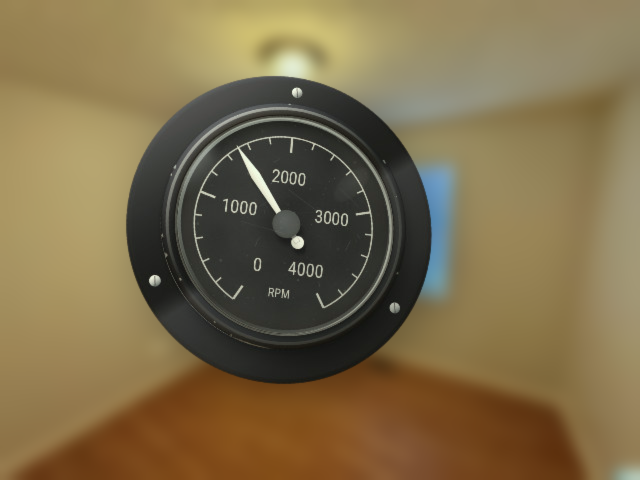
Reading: **1500** rpm
